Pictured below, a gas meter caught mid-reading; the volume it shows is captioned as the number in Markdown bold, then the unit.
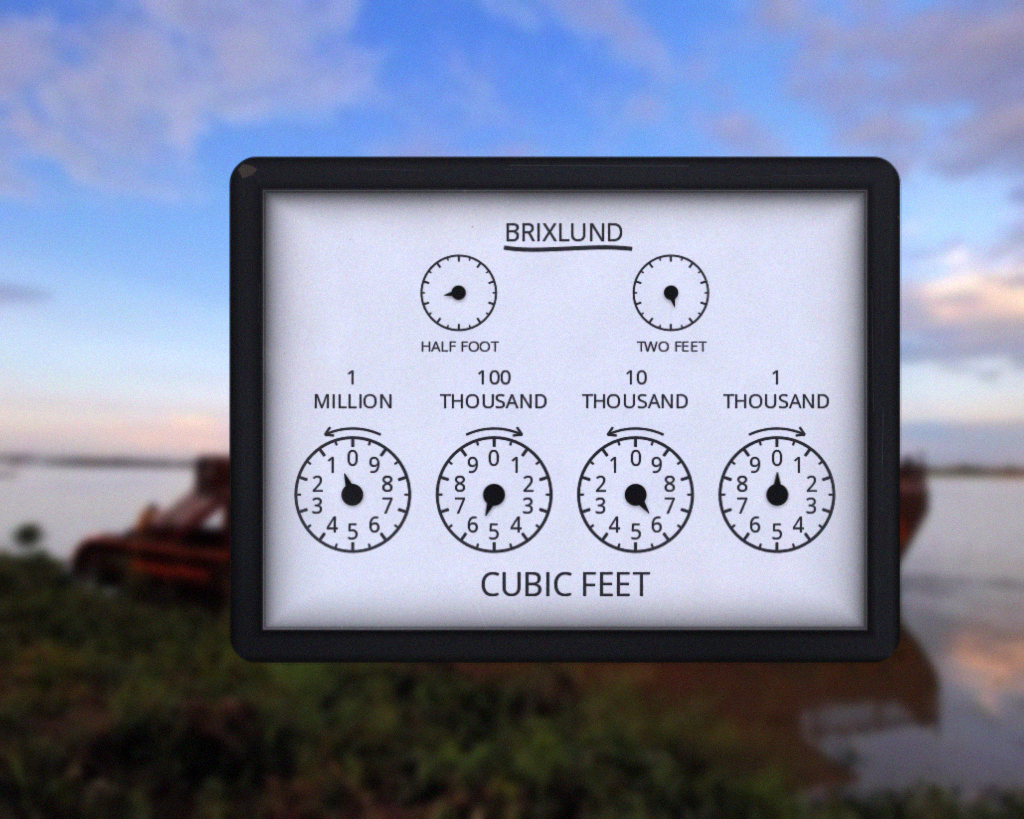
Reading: **56000** ft³
